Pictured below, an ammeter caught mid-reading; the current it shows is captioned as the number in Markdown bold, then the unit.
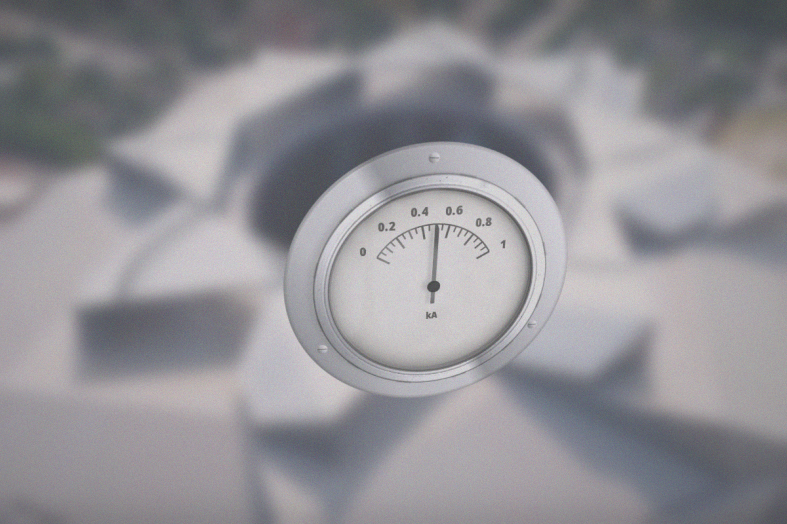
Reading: **0.5** kA
